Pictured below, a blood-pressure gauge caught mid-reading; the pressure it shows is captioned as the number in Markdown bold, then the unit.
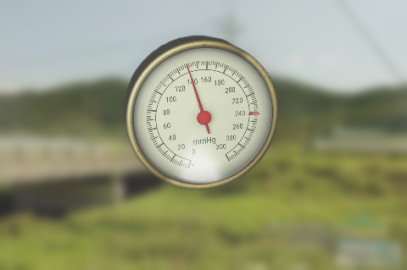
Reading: **140** mmHg
